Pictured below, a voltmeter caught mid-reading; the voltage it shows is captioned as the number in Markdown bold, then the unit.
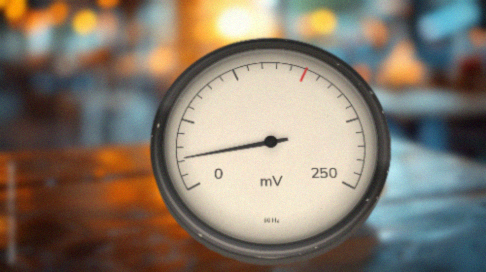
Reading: **20** mV
